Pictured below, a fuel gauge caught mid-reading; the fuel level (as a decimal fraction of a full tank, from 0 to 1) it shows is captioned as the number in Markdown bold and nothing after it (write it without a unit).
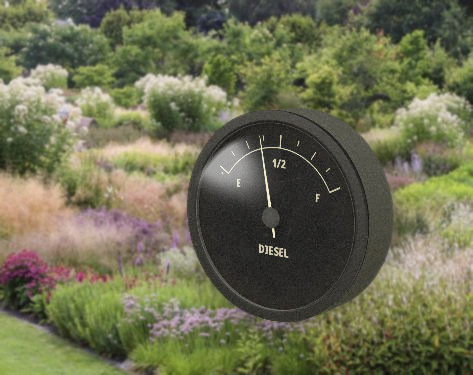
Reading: **0.375**
